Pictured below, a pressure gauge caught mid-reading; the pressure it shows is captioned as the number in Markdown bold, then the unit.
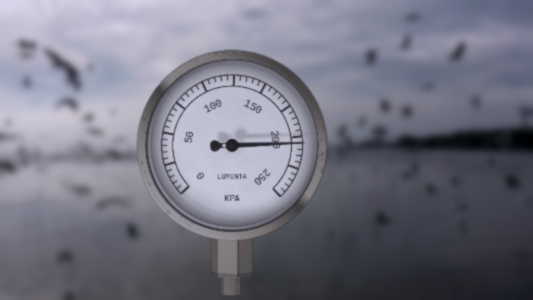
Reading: **205** kPa
